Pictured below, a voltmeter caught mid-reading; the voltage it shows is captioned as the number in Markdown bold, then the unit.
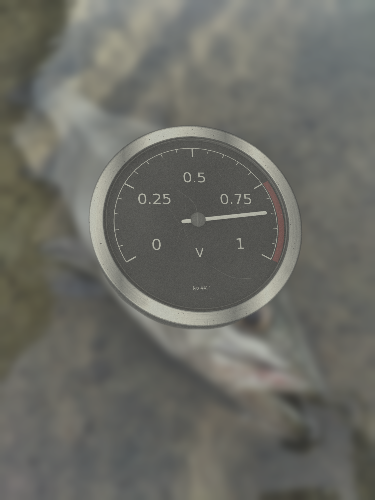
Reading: **0.85** V
